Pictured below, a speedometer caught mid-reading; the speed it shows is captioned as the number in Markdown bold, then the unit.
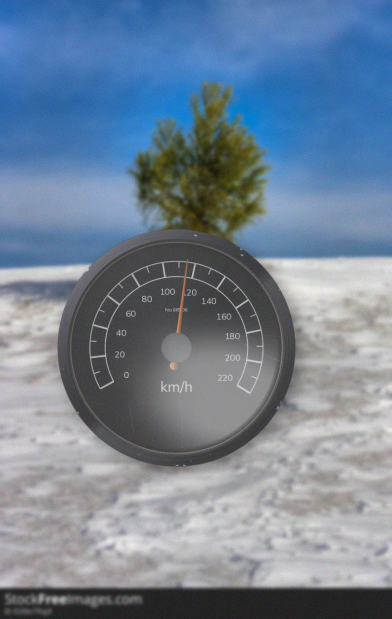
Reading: **115** km/h
